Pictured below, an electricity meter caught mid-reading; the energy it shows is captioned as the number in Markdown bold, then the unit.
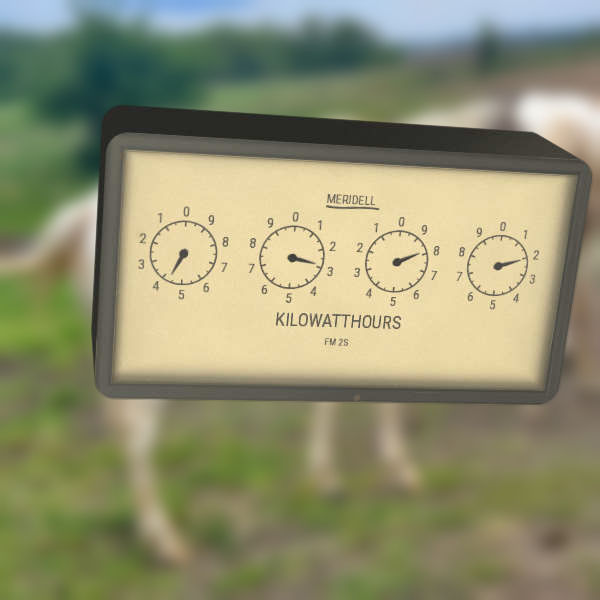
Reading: **4282** kWh
